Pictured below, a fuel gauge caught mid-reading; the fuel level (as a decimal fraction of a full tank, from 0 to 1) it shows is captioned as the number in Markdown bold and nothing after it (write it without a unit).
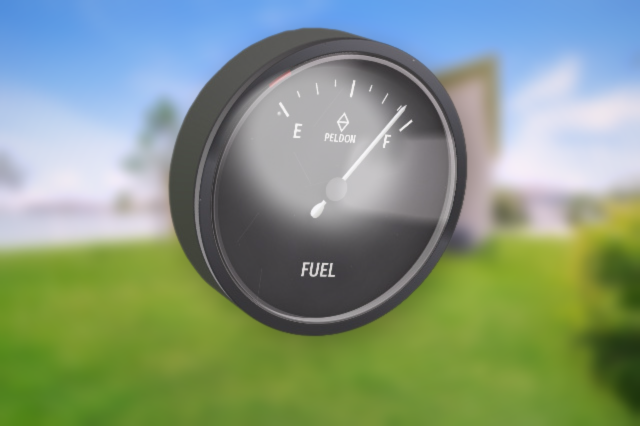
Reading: **0.875**
